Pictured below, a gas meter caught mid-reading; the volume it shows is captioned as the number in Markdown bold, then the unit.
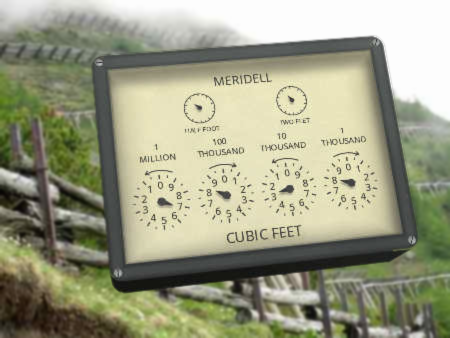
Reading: **682800** ft³
